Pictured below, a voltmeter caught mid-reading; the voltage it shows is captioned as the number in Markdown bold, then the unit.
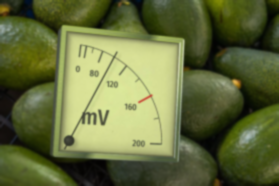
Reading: **100** mV
